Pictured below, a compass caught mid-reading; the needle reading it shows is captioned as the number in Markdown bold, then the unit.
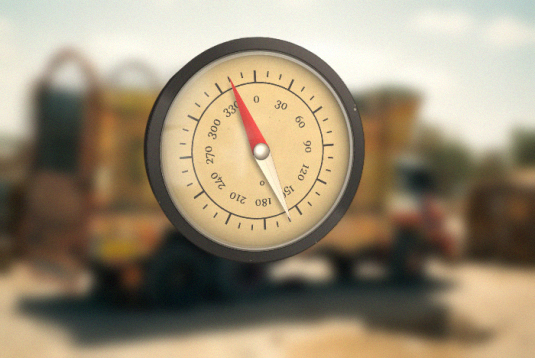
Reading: **340** °
